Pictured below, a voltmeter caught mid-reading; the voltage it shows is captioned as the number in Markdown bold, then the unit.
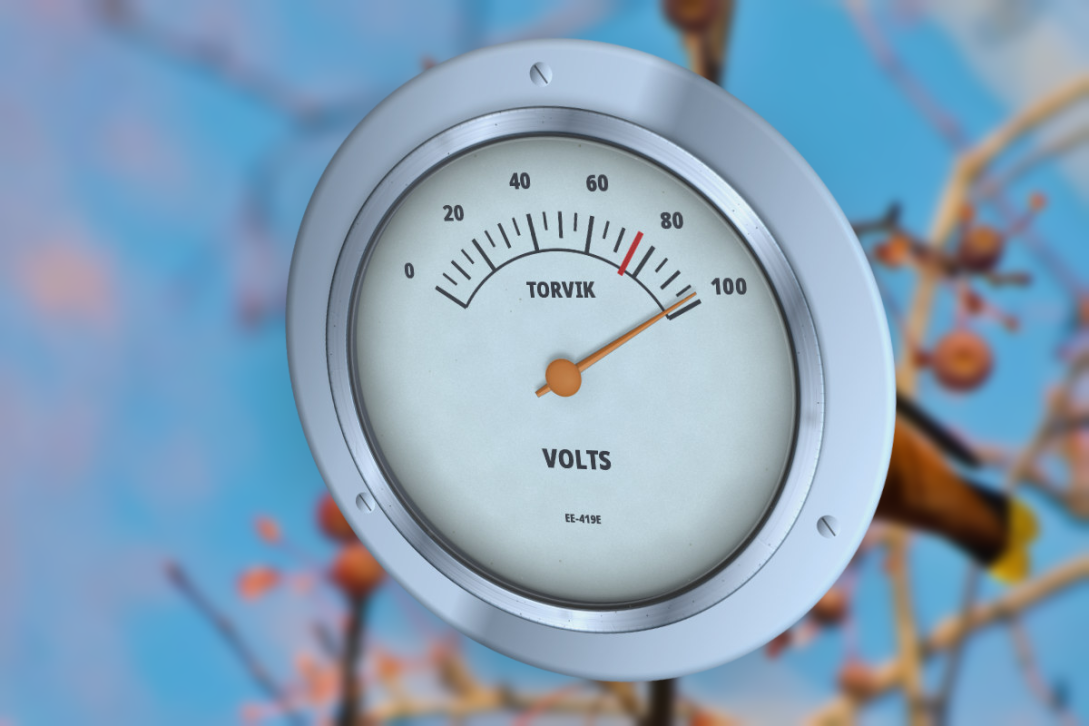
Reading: **97.5** V
